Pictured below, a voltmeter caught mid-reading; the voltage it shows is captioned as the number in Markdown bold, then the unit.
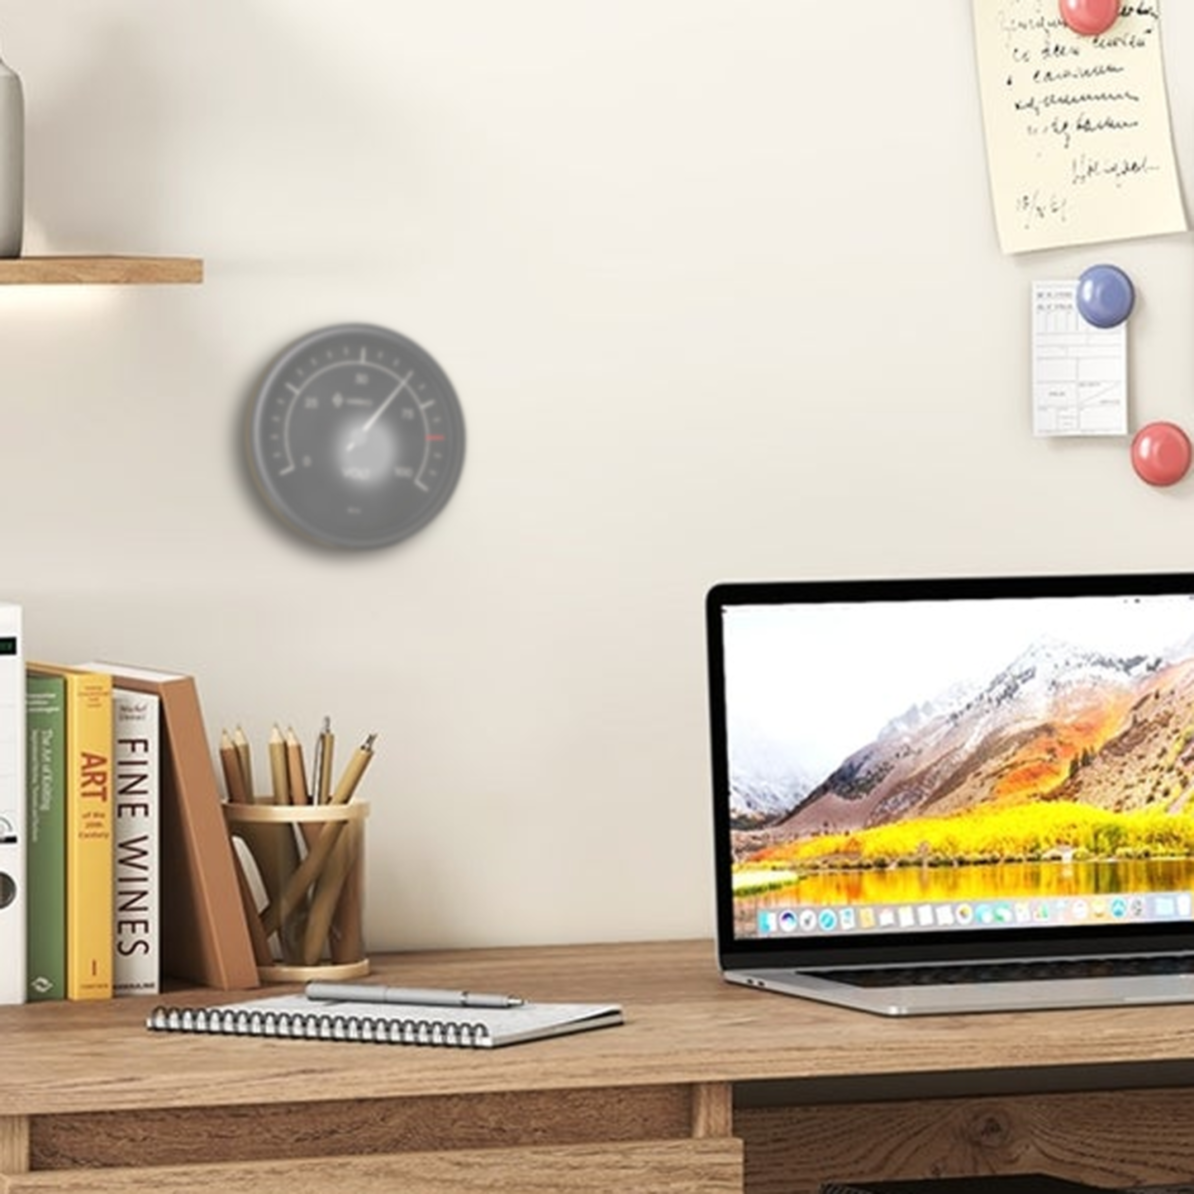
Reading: **65** V
